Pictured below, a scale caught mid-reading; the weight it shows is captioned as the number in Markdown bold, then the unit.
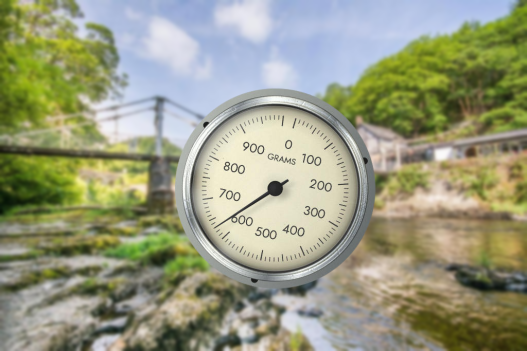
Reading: **630** g
